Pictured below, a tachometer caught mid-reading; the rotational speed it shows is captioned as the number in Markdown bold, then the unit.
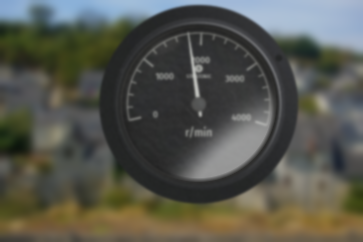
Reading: **1800** rpm
